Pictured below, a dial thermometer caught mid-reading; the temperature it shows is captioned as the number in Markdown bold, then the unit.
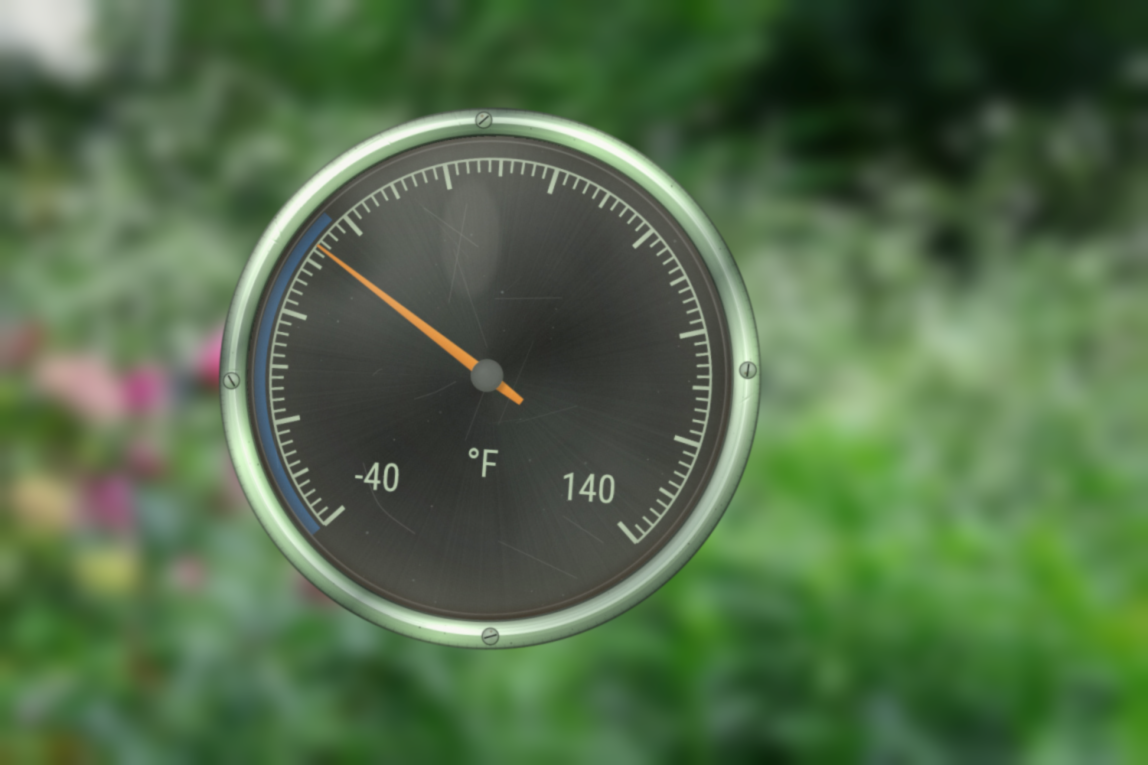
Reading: **13** °F
